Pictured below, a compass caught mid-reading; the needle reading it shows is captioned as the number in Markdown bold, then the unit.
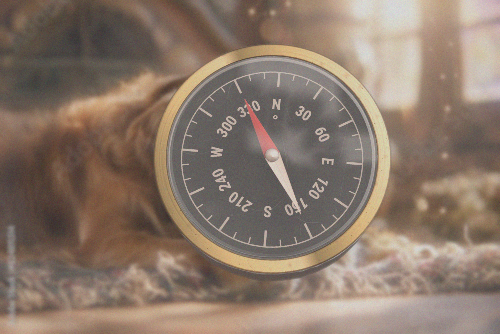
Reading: **330** °
